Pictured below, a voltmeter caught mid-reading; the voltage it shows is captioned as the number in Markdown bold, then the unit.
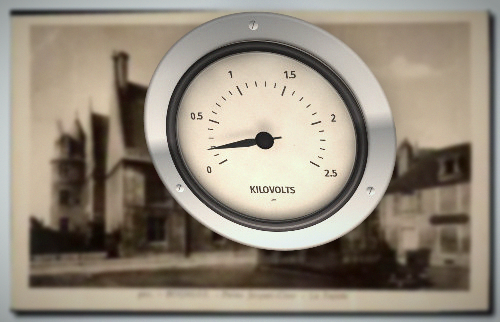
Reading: **0.2** kV
